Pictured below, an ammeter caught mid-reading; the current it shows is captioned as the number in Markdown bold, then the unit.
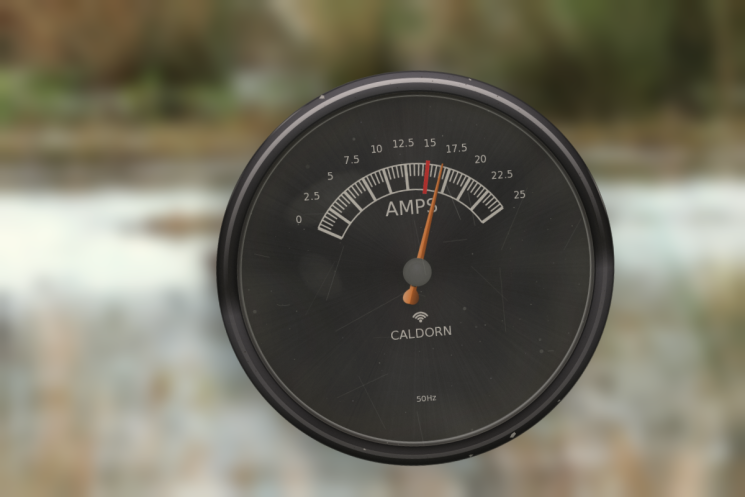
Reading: **16.5** A
